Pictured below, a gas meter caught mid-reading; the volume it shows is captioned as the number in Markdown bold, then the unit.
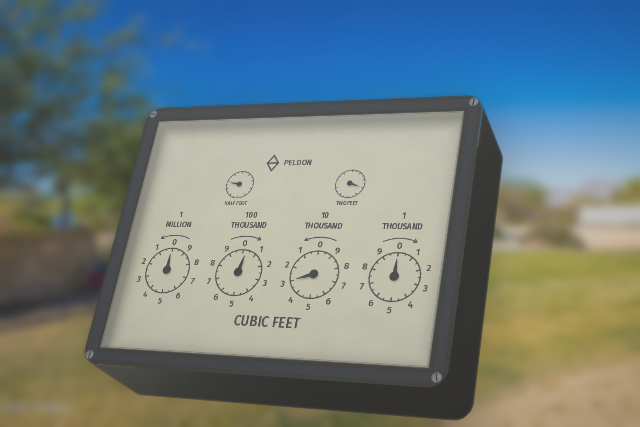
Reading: **3000** ft³
